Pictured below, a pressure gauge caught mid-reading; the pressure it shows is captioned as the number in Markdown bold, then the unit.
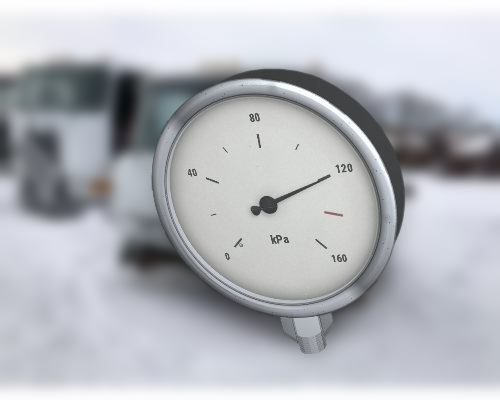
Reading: **120** kPa
